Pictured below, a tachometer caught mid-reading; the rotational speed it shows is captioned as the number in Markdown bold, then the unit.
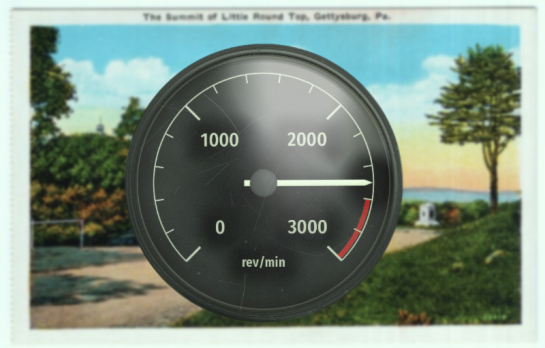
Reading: **2500** rpm
